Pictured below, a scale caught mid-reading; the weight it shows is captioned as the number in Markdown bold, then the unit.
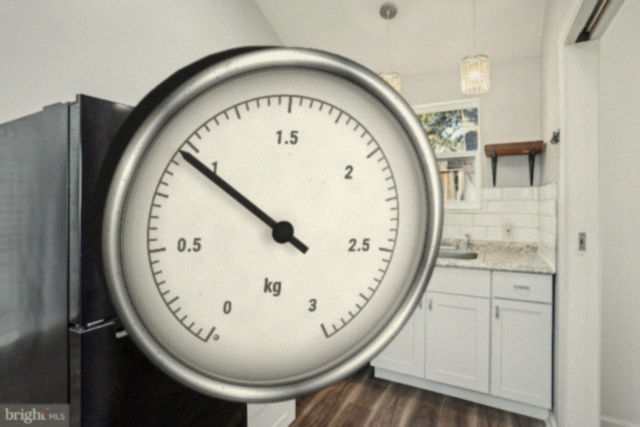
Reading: **0.95** kg
